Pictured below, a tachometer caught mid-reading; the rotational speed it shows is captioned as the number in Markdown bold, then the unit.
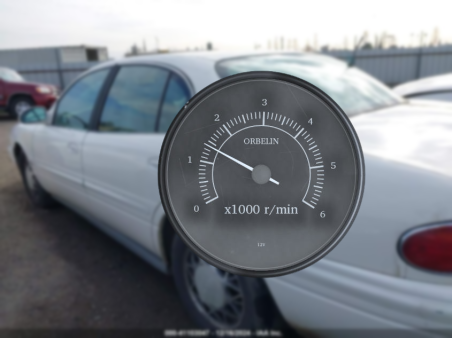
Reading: **1400** rpm
